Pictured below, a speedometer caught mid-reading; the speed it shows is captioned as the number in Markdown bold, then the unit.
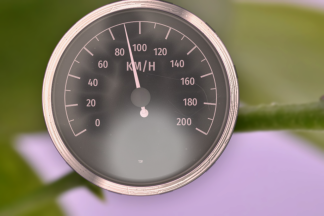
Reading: **90** km/h
